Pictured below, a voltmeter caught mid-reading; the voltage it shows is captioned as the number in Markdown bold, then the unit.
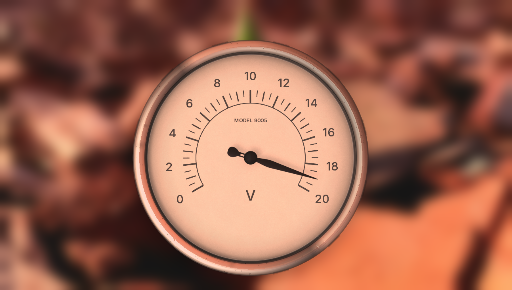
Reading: **19** V
